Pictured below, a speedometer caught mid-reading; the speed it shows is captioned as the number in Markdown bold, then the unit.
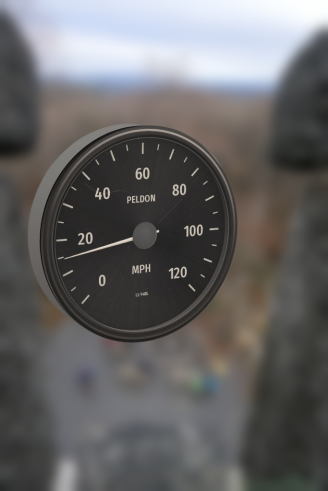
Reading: **15** mph
